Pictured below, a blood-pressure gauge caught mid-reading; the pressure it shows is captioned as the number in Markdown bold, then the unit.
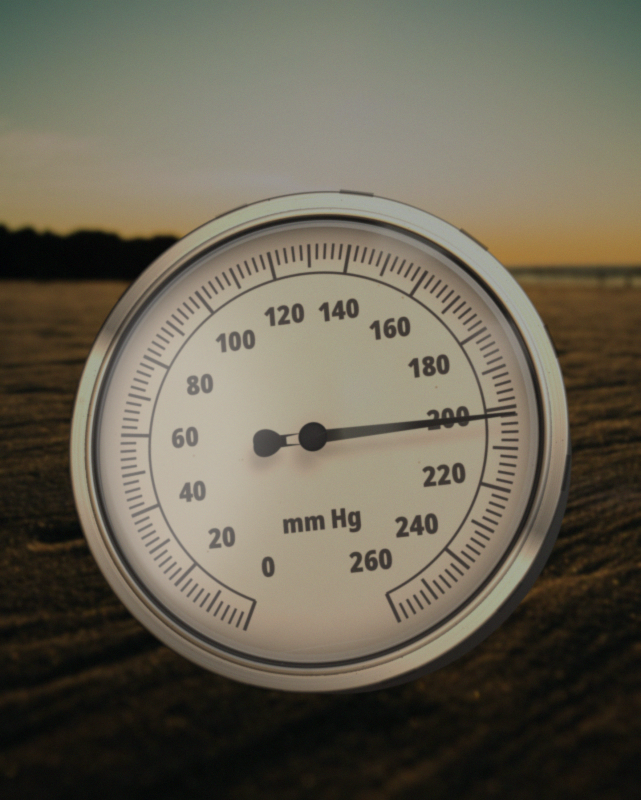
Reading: **202** mmHg
